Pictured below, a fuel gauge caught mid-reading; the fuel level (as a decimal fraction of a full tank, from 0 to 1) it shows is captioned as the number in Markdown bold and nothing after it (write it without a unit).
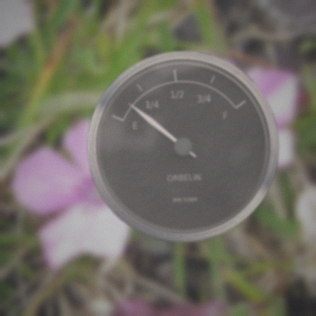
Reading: **0.125**
